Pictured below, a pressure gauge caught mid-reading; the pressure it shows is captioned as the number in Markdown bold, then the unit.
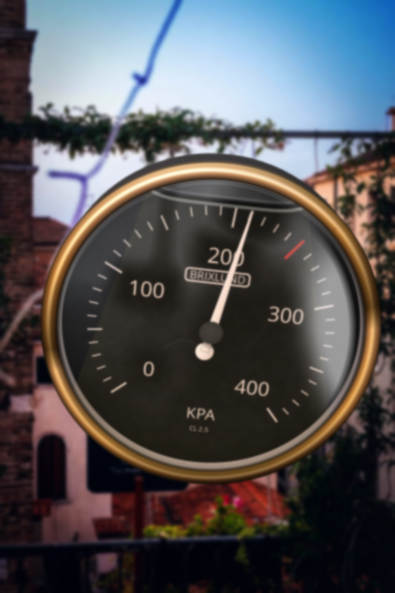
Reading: **210** kPa
